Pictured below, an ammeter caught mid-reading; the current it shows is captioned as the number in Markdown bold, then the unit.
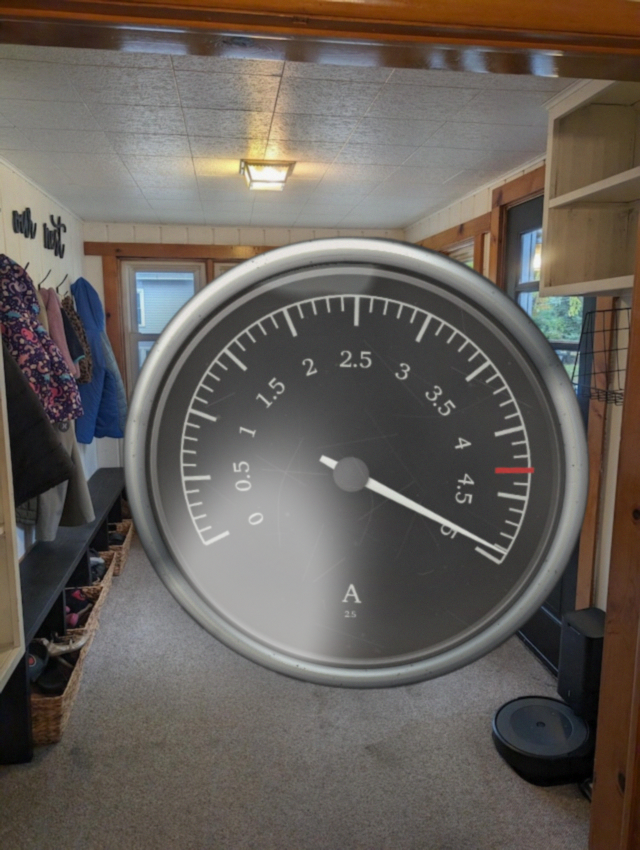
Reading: **4.9** A
